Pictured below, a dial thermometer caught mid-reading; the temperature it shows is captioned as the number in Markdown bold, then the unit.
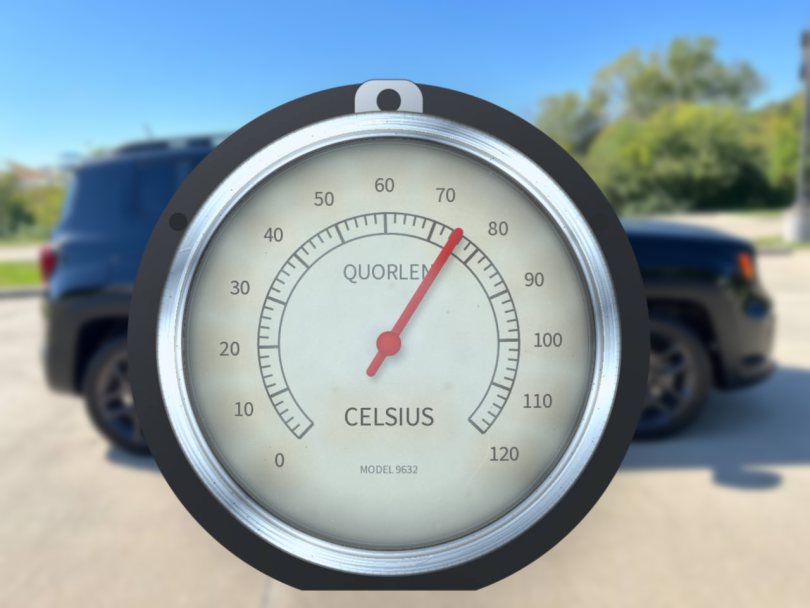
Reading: **75** °C
